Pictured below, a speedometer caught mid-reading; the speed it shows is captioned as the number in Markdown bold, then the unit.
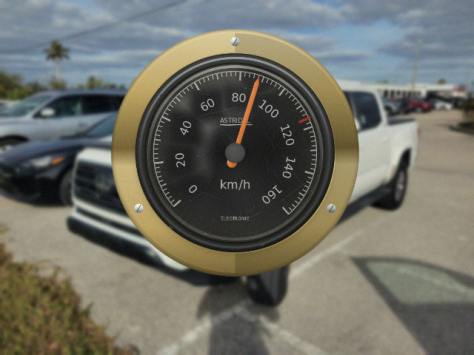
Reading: **88** km/h
